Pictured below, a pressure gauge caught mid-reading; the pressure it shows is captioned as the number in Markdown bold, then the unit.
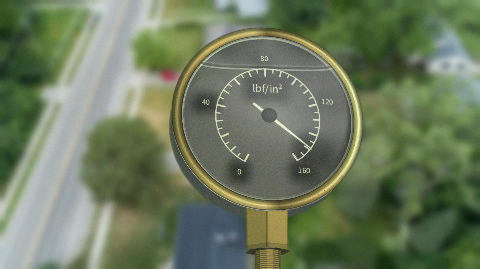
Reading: **150** psi
